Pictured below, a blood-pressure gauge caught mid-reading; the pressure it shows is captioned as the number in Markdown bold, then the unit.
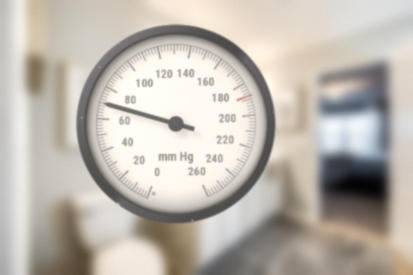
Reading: **70** mmHg
